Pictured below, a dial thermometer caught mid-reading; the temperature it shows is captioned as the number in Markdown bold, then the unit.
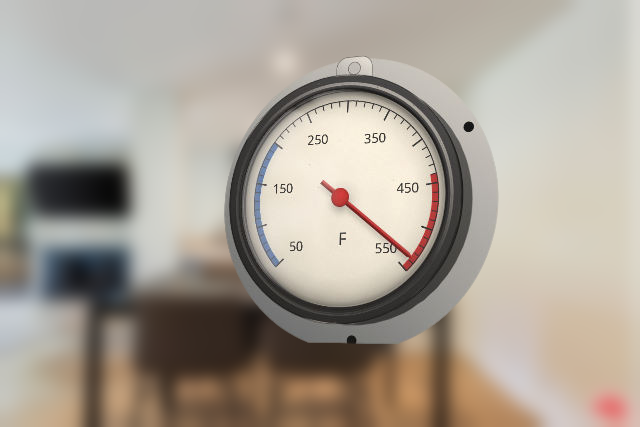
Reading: **535** °F
